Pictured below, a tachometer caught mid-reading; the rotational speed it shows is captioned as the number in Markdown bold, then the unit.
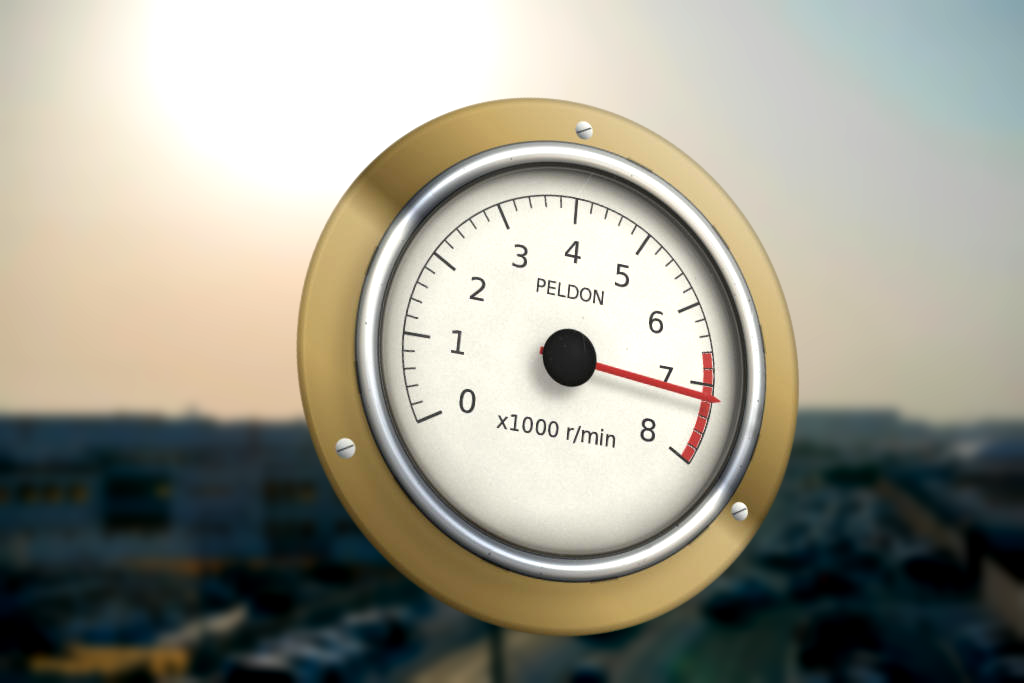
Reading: **7200** rpm
